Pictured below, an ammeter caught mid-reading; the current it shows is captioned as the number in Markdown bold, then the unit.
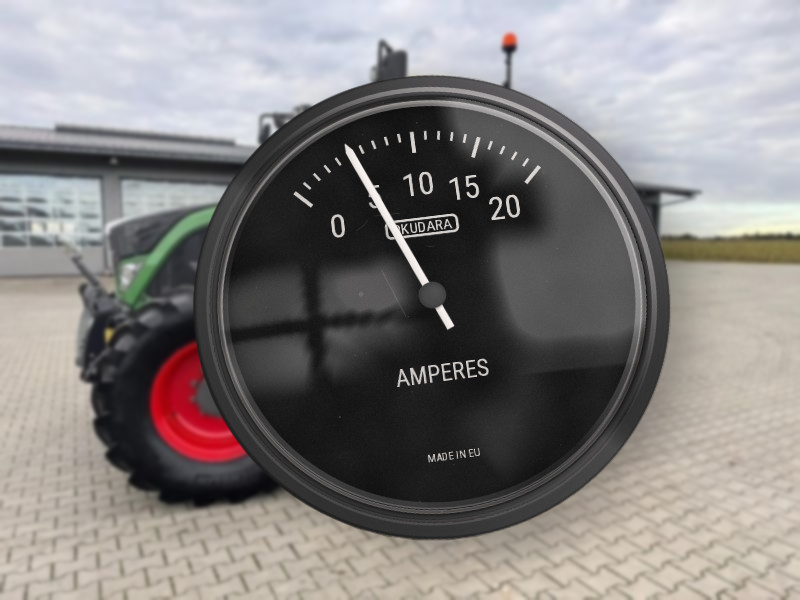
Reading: **5** A
